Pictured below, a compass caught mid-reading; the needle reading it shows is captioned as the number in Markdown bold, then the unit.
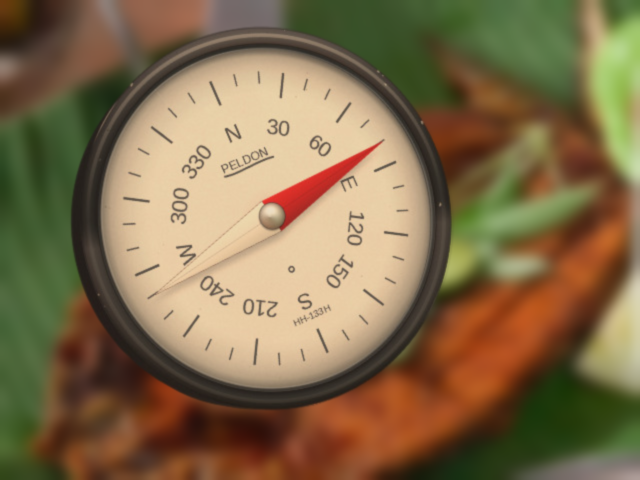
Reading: **80** °
